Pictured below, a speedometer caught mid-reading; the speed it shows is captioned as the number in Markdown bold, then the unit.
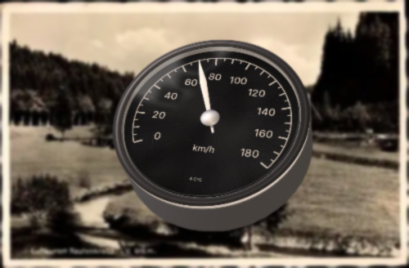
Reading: **70** km/h
